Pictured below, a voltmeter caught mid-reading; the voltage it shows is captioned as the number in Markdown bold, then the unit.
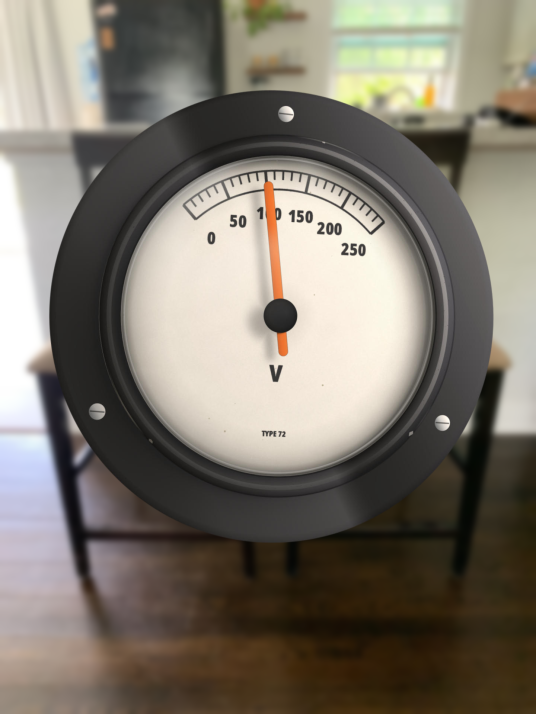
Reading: **100** V
